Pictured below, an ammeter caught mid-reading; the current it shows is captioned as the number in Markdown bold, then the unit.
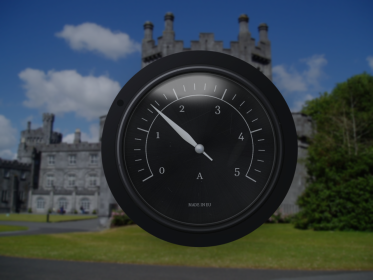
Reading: **1.5** A
